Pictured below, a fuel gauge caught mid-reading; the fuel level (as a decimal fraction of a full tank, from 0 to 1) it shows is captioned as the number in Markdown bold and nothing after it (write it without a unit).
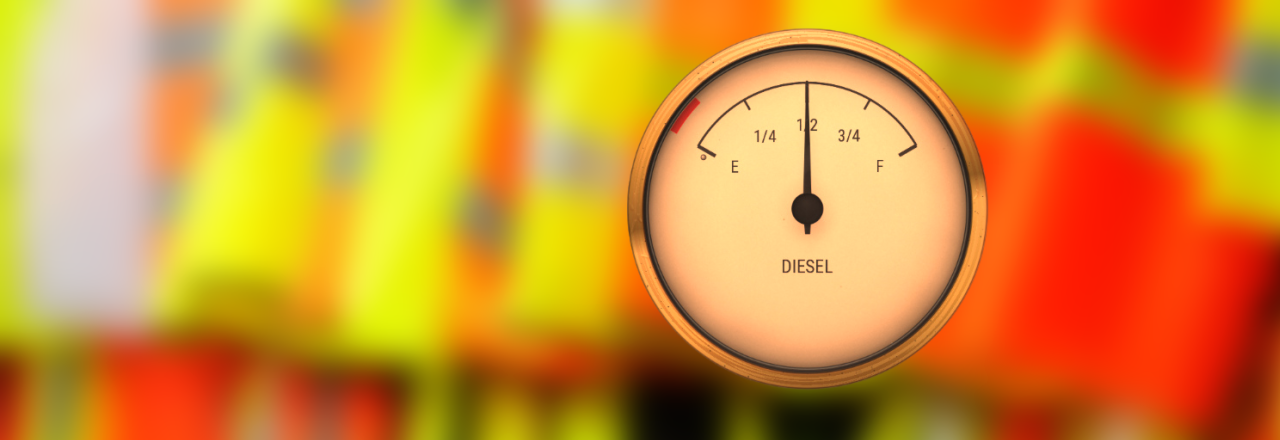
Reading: **0.5**
